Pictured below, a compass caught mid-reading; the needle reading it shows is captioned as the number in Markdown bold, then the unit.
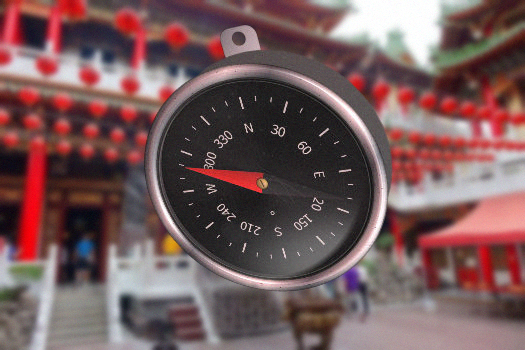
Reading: **290** °
